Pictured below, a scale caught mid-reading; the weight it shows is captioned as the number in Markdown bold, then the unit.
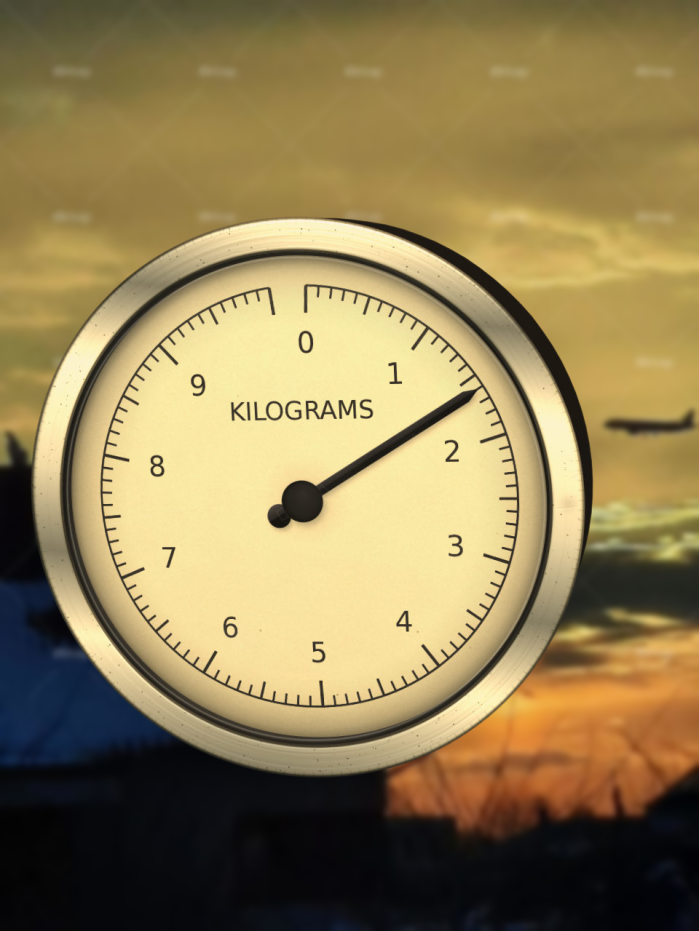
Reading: **1.6** kg
